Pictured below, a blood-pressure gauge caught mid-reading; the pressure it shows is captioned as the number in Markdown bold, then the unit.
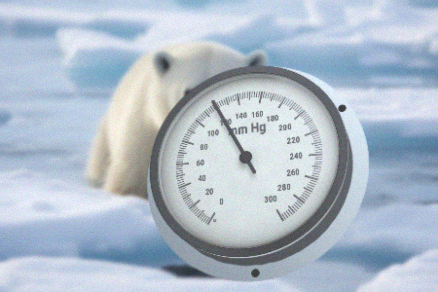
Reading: **120** mmHg
